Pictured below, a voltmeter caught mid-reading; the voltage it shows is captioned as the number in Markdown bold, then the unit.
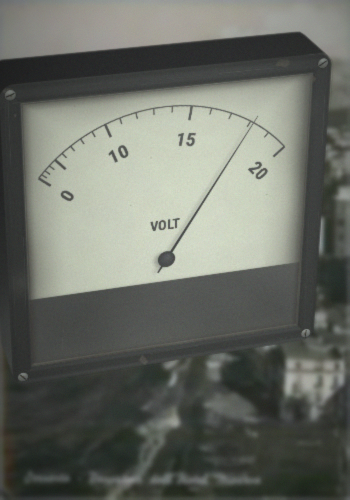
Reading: **18** V
